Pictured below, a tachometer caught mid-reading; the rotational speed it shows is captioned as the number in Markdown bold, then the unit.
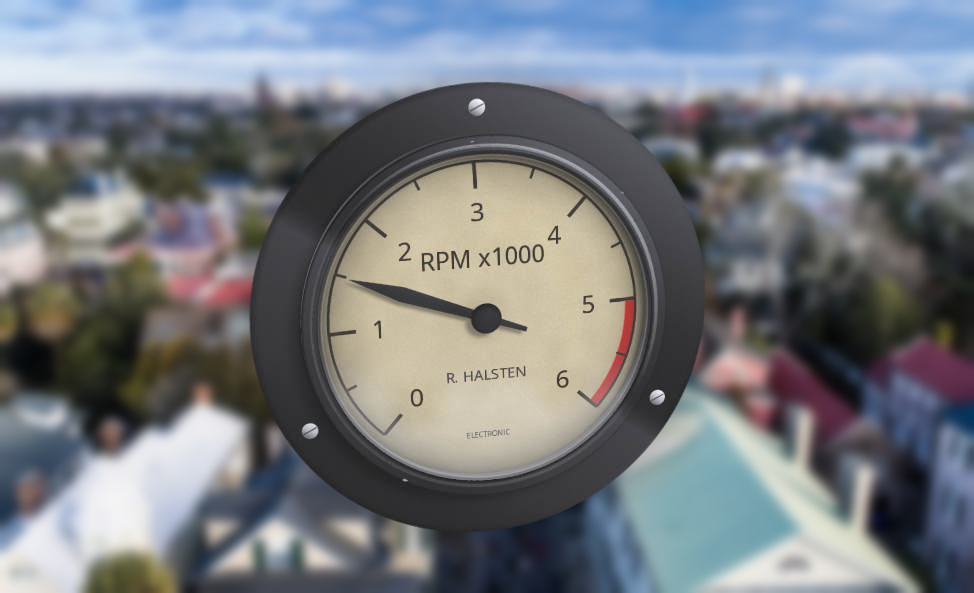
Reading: **1500** rpm
